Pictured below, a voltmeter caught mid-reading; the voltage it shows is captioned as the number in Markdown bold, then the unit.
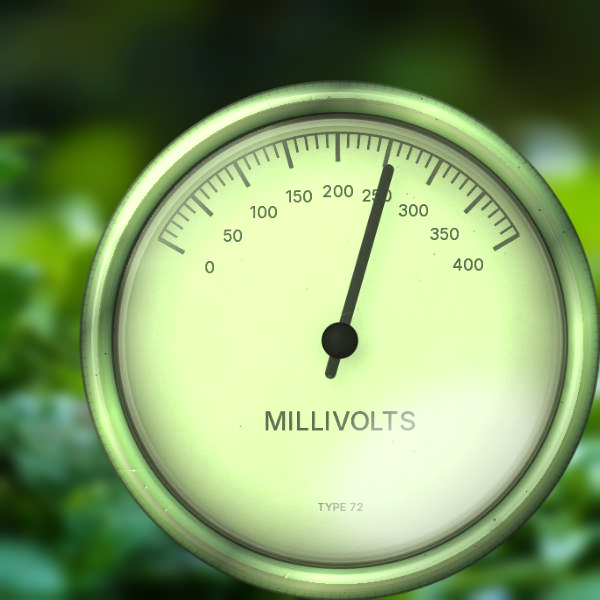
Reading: **255** mV
